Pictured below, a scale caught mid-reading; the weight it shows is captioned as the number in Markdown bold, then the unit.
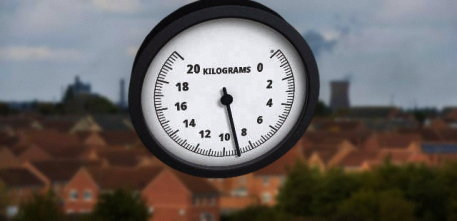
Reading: **9** kg
